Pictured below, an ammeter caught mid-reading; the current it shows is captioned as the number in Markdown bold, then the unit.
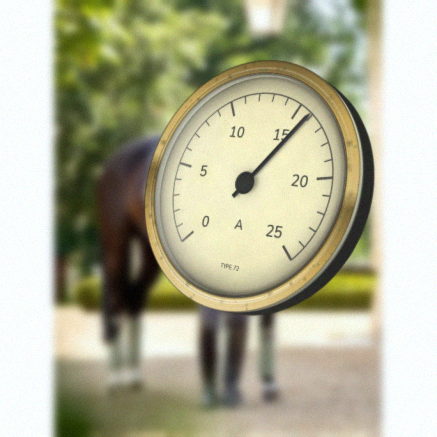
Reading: **16** A
